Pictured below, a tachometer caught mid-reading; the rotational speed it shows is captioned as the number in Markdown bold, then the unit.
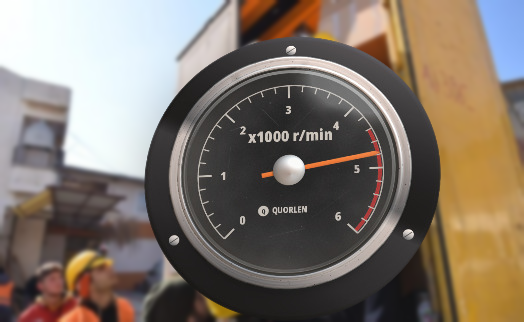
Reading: **4800** rpm
